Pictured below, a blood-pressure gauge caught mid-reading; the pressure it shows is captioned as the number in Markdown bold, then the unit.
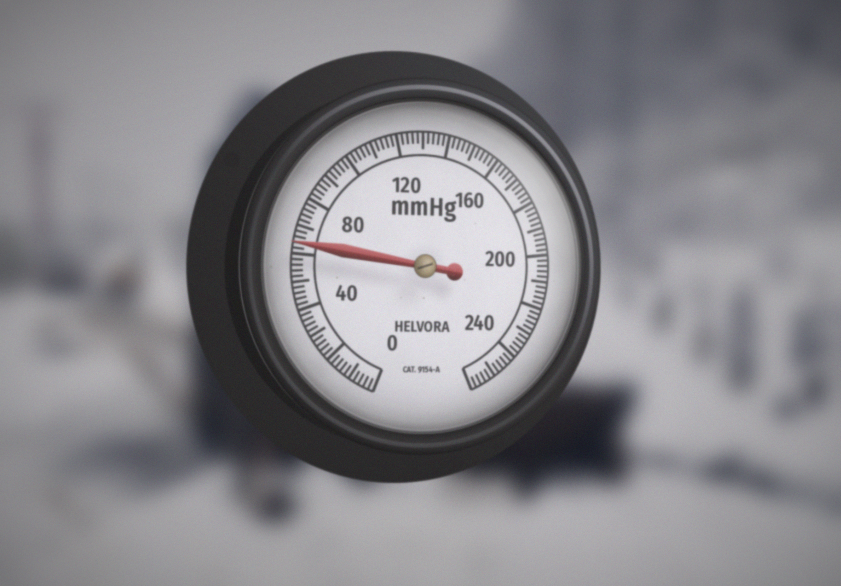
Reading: **64** mmHg
